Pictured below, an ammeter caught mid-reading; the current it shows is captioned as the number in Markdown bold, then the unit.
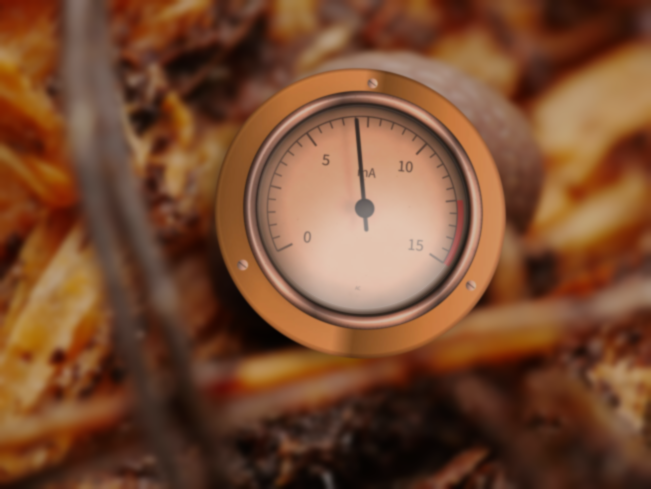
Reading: **7** mA
